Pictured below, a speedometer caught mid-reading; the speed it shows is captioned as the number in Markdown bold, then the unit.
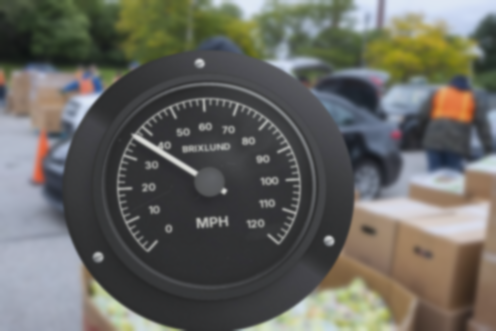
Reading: **36** mph
